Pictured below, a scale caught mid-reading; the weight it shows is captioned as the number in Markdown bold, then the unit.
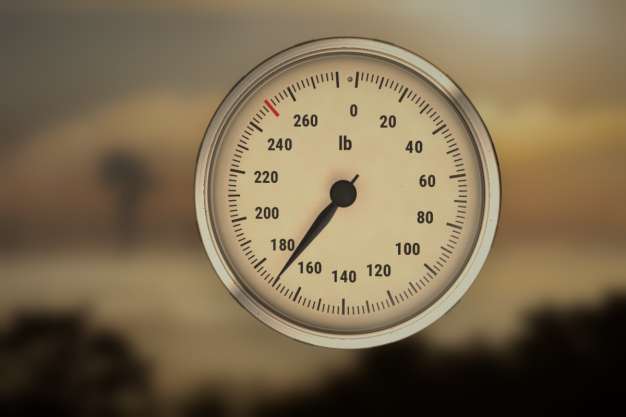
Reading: **170** lb
